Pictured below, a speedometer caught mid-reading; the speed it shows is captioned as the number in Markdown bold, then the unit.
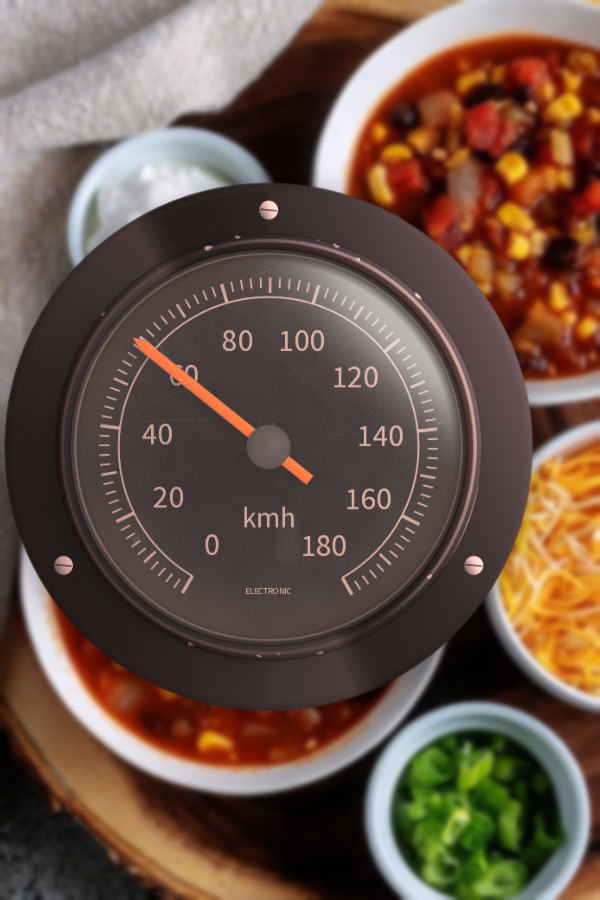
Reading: **59** km/h
